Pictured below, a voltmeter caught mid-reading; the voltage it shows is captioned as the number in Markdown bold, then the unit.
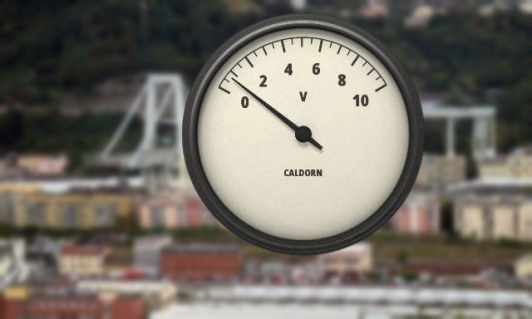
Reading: **0.75** V
